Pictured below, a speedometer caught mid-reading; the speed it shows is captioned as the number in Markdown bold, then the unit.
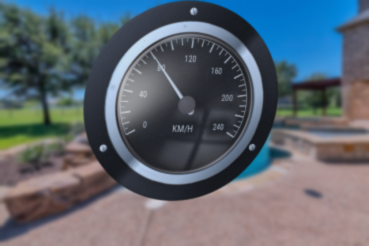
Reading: **80** km/h
